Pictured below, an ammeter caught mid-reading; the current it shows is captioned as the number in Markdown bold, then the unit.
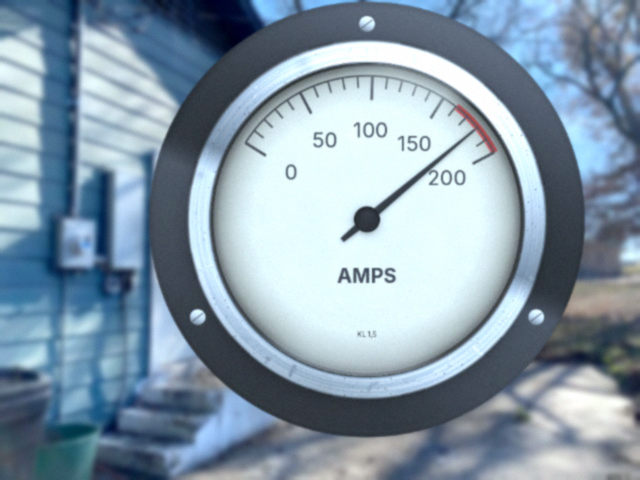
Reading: **180** A
